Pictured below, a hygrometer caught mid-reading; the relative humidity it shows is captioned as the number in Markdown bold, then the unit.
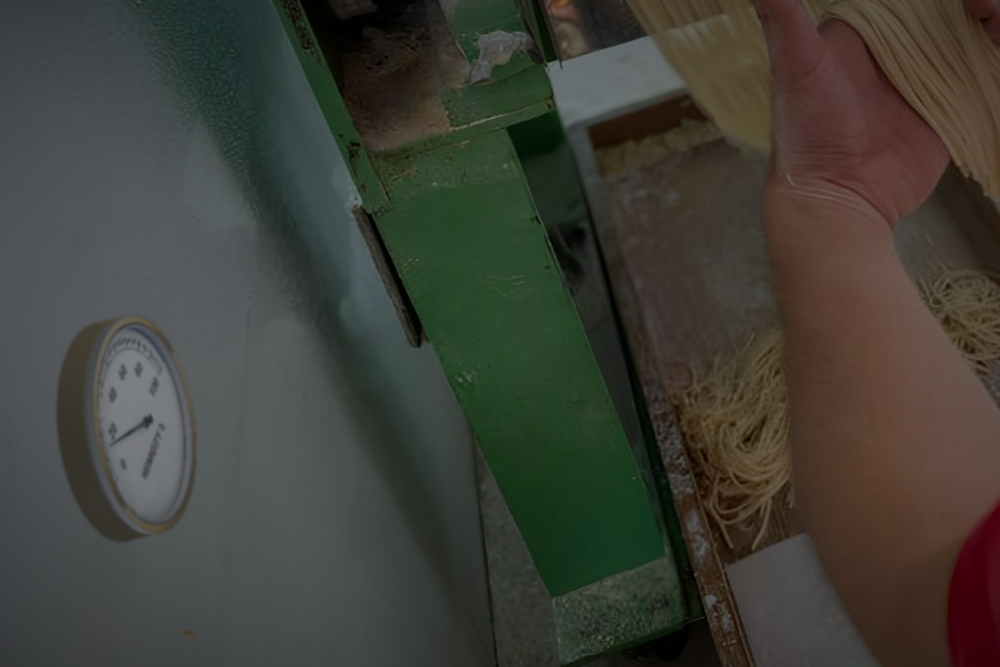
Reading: **15** %
